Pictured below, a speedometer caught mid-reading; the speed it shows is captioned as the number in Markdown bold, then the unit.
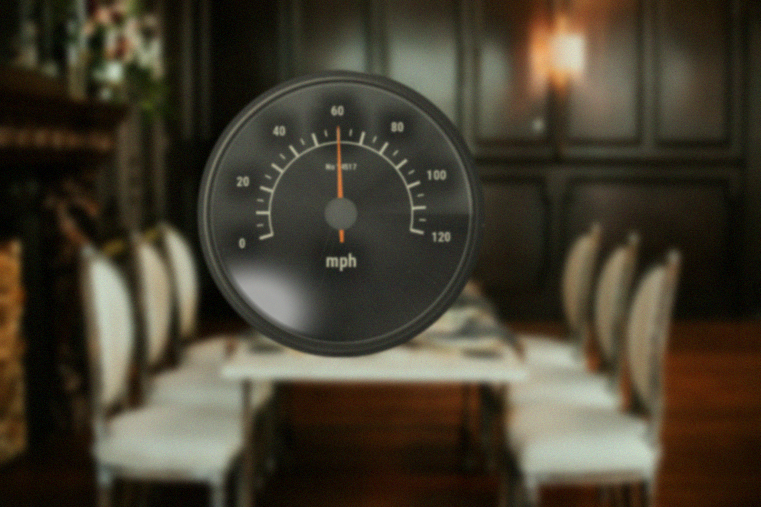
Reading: **60** mph
